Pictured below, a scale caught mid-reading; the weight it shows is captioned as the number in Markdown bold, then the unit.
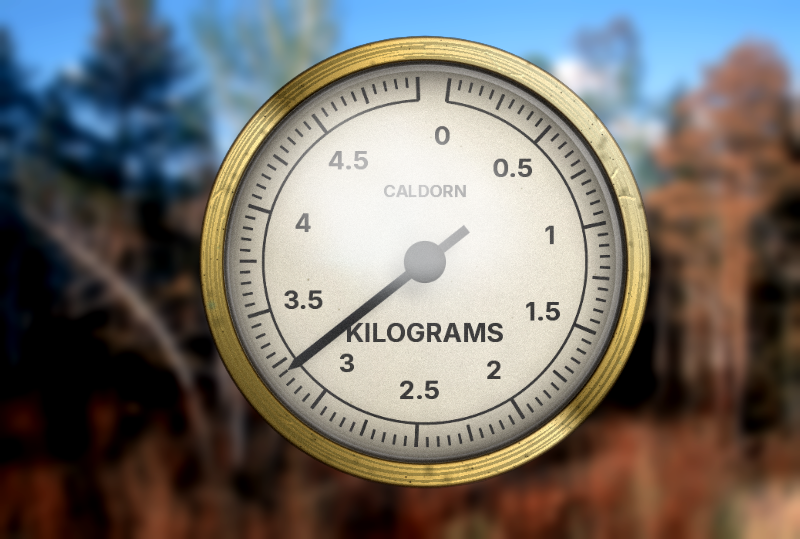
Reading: **3.2** kg
